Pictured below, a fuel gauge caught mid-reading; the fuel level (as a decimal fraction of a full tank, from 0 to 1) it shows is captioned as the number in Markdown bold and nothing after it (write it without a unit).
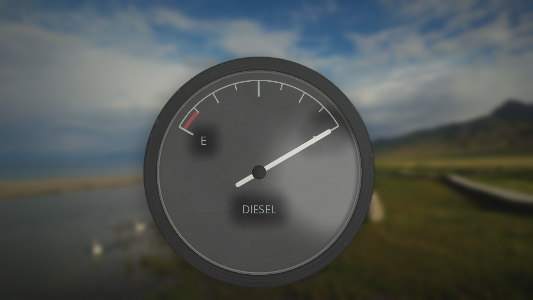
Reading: **1**
